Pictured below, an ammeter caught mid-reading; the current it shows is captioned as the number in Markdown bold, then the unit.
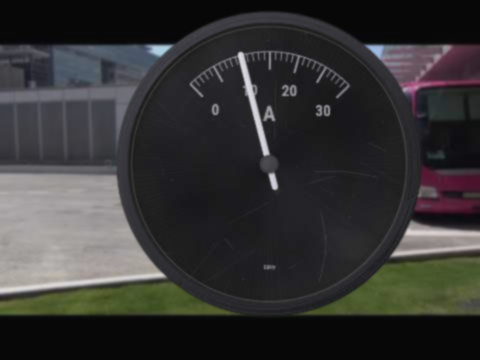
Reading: **10** A
